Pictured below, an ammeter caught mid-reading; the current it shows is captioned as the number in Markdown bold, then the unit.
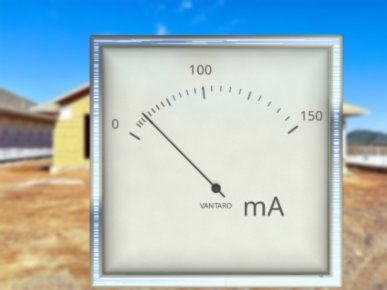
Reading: **50** mA
